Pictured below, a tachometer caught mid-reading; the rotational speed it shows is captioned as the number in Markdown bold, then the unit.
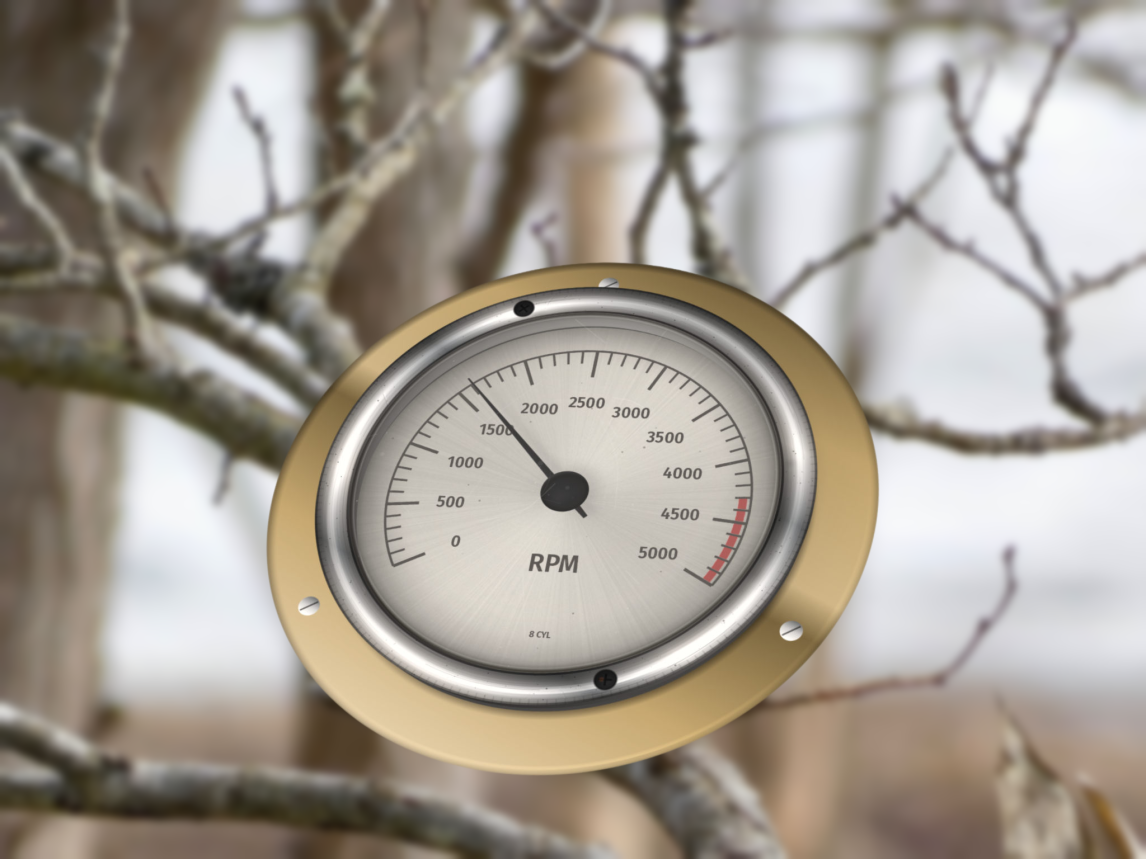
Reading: **1600** rpm
